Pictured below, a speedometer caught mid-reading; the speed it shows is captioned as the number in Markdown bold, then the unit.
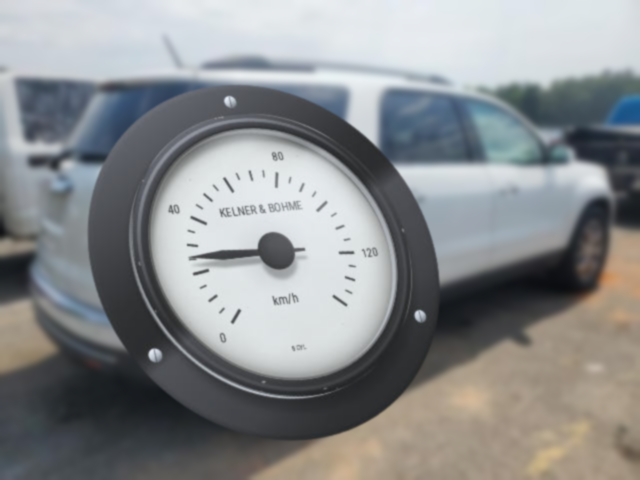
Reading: **25** km/h
